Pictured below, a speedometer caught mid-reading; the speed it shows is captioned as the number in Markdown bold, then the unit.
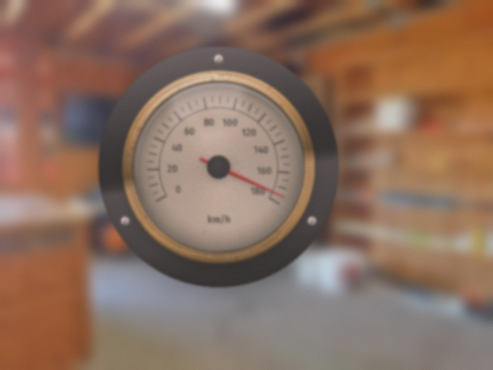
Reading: **175** km/h
